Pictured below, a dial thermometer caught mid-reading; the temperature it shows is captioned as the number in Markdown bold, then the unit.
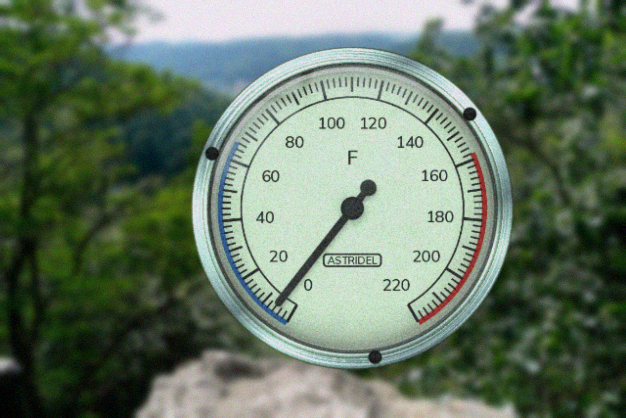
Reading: **6** °F
